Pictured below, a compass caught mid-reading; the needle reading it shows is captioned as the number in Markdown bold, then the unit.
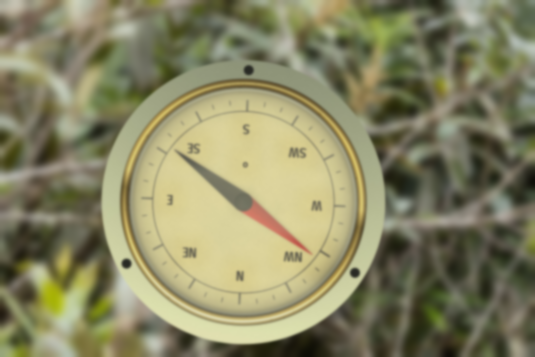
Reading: **305** °
